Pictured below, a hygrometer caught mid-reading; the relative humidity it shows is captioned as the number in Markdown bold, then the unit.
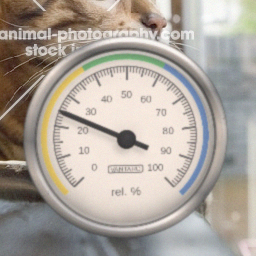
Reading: **25** %
